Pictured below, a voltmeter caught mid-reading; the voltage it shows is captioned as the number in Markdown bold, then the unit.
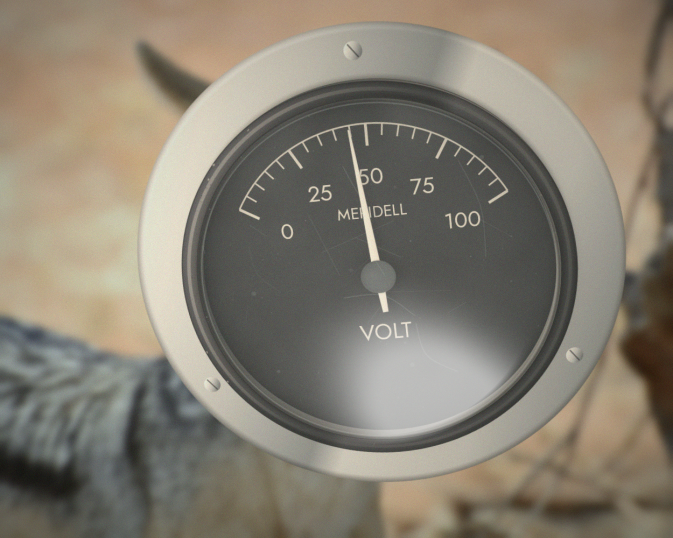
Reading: **45** V
